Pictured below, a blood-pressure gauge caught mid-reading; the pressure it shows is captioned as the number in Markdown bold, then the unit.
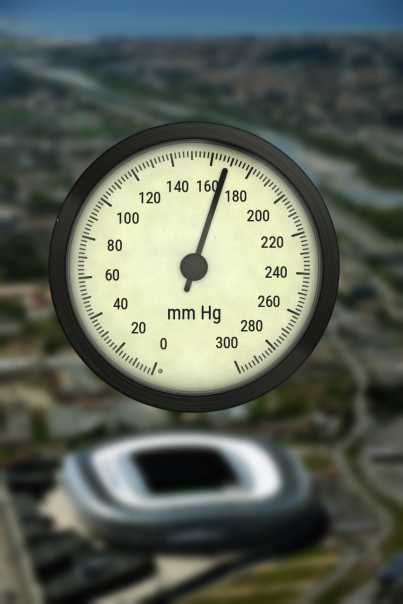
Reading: **168** mmHg
